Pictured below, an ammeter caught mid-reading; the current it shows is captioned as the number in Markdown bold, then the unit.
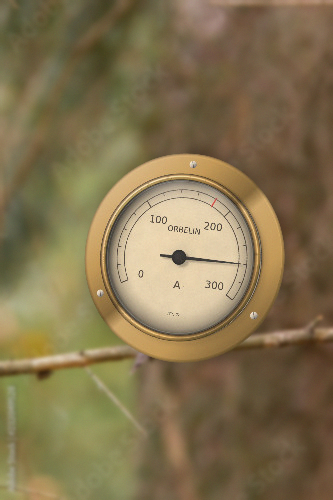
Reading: **260** A
